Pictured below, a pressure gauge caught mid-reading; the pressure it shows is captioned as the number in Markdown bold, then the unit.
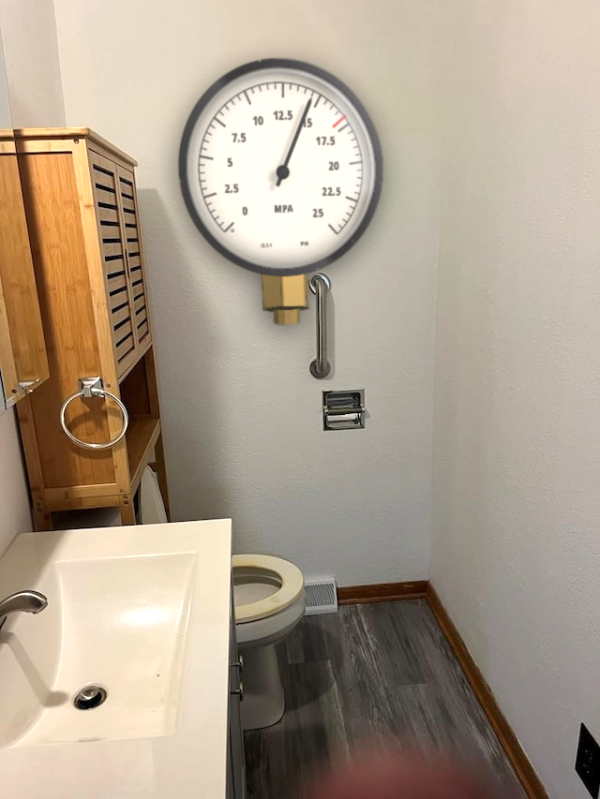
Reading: **14.5** MPa
